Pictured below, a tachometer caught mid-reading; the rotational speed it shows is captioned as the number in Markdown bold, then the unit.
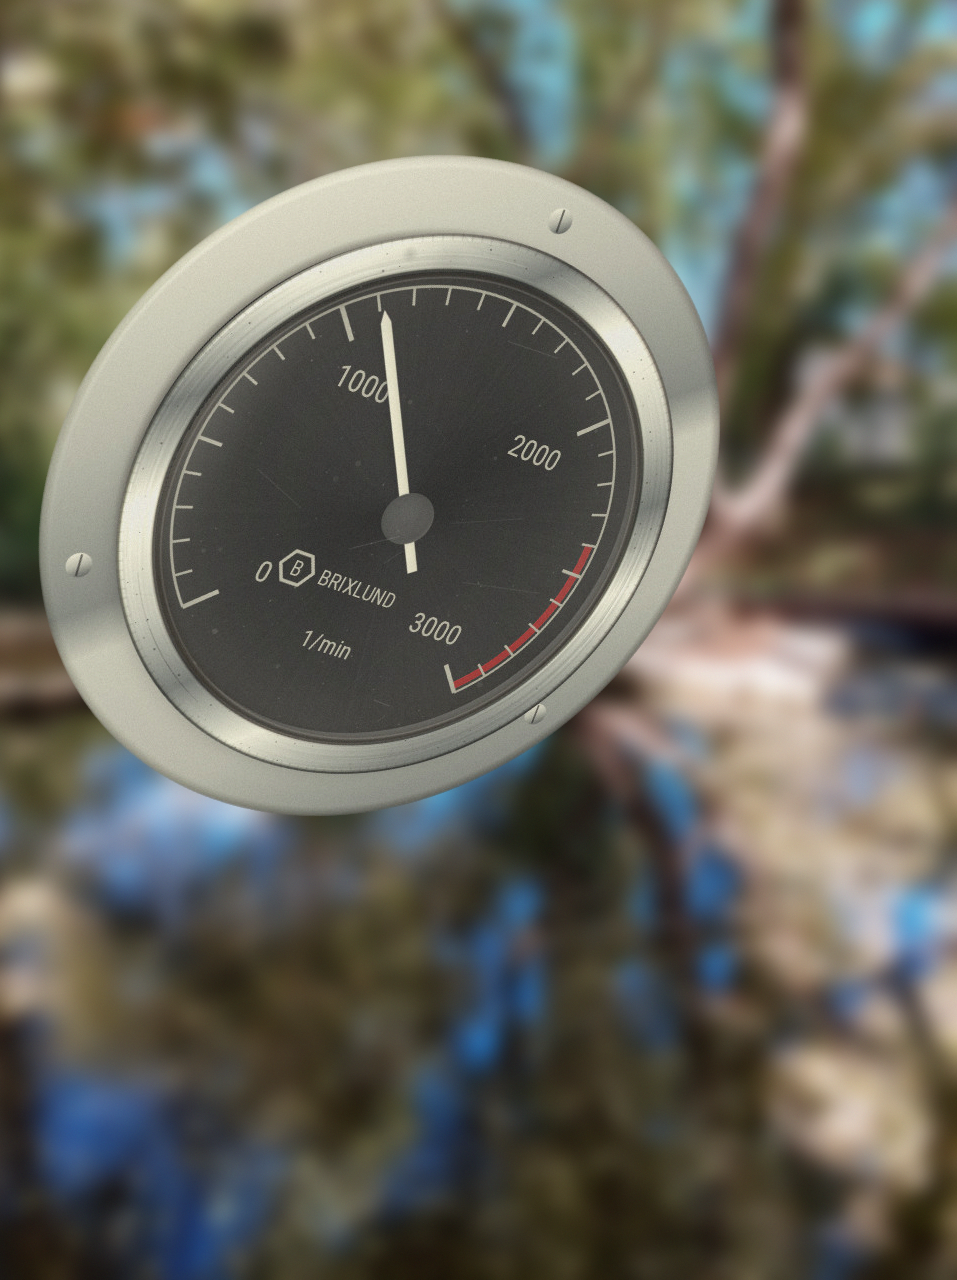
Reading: **1100** rpm
